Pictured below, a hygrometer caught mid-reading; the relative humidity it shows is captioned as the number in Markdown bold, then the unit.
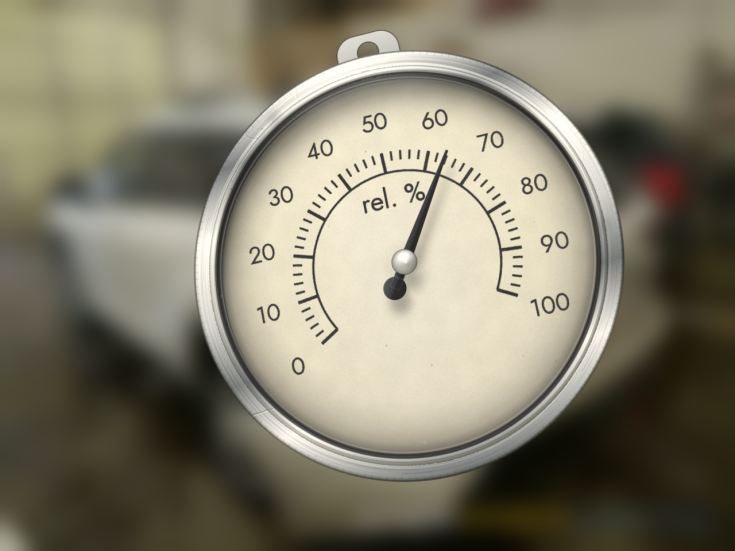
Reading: **64** %
